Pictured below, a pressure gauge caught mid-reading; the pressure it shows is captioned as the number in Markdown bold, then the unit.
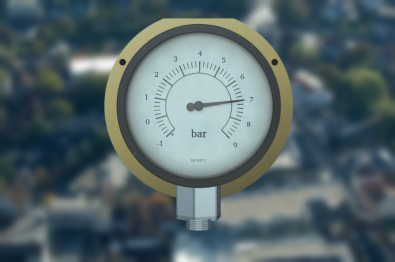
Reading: **7** bar
